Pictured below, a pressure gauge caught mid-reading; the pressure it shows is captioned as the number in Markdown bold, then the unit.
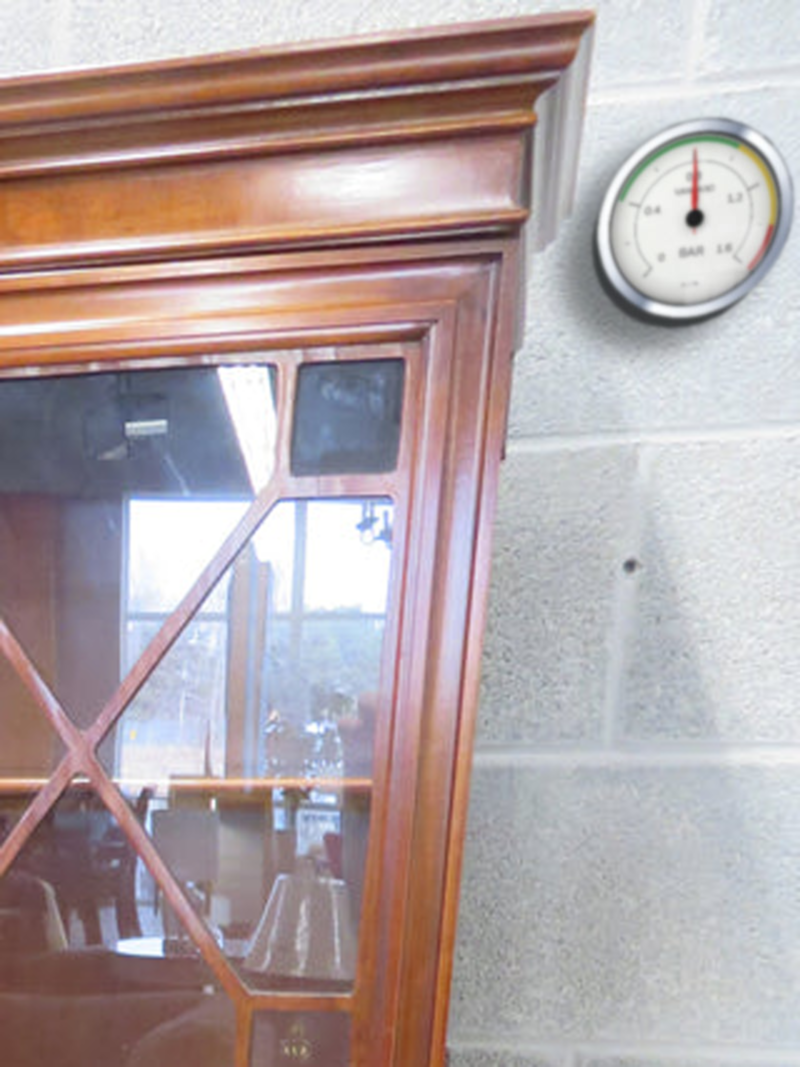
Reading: **0.8** bar
